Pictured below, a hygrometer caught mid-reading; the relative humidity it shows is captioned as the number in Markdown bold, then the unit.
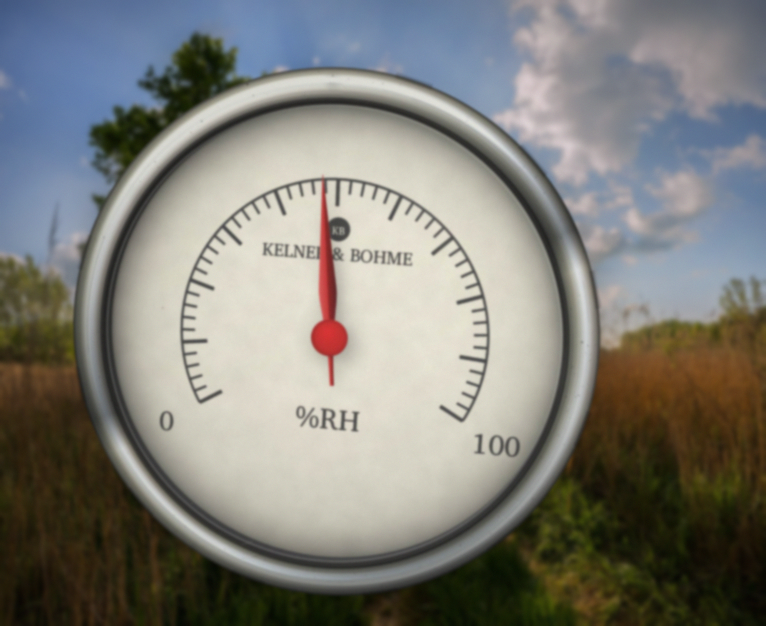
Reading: **48** %
